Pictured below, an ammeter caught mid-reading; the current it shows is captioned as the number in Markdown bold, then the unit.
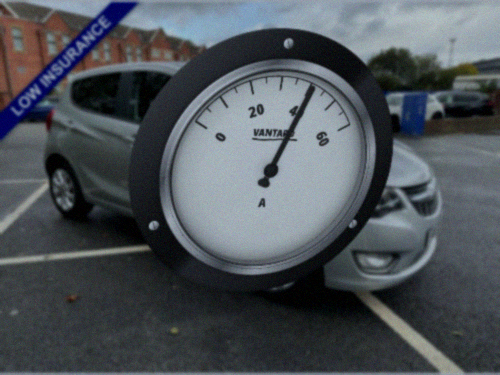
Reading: **40** A
